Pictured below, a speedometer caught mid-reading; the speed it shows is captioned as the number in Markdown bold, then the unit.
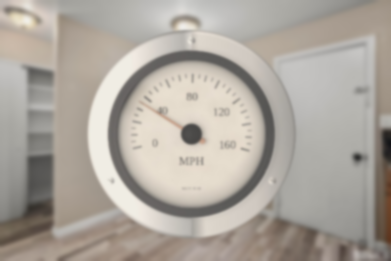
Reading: **35** mph
